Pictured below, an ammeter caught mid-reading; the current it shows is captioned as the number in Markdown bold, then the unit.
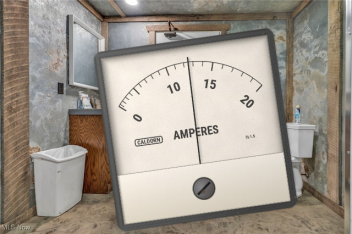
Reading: **12.5** A
